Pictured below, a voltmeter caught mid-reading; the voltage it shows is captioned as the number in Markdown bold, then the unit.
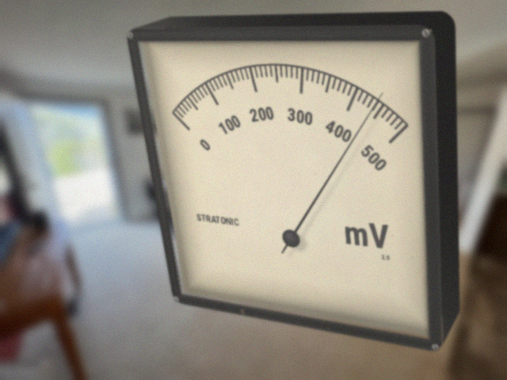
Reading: **440** mV
